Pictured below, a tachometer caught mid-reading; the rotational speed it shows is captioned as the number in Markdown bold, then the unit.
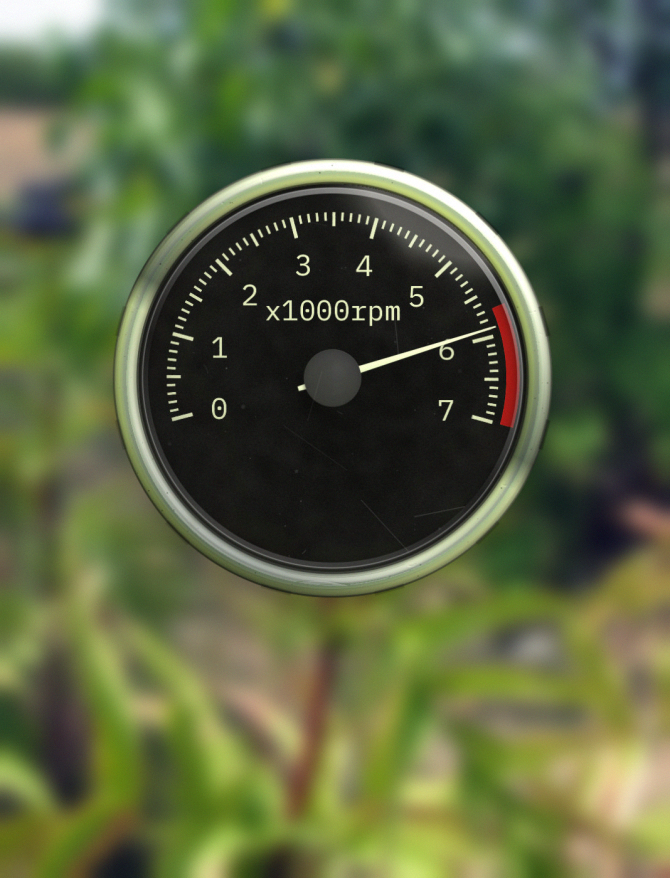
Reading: **5900** rpm
